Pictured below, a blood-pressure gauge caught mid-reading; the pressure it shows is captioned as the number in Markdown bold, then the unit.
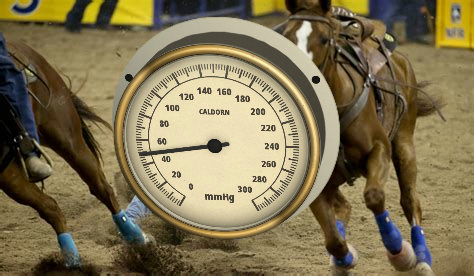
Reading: **50** mmHg
